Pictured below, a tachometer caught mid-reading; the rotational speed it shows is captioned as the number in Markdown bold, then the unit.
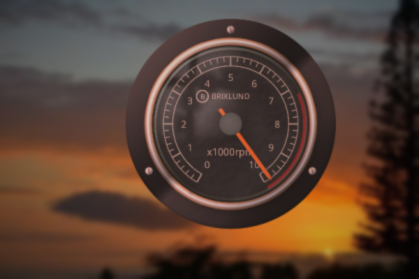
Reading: **9800** rpm
